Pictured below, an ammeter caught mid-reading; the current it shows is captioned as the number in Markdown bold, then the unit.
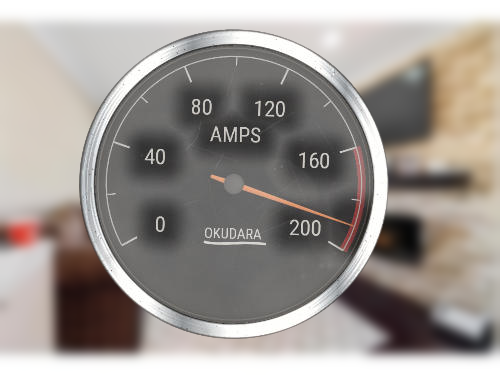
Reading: **190** A
